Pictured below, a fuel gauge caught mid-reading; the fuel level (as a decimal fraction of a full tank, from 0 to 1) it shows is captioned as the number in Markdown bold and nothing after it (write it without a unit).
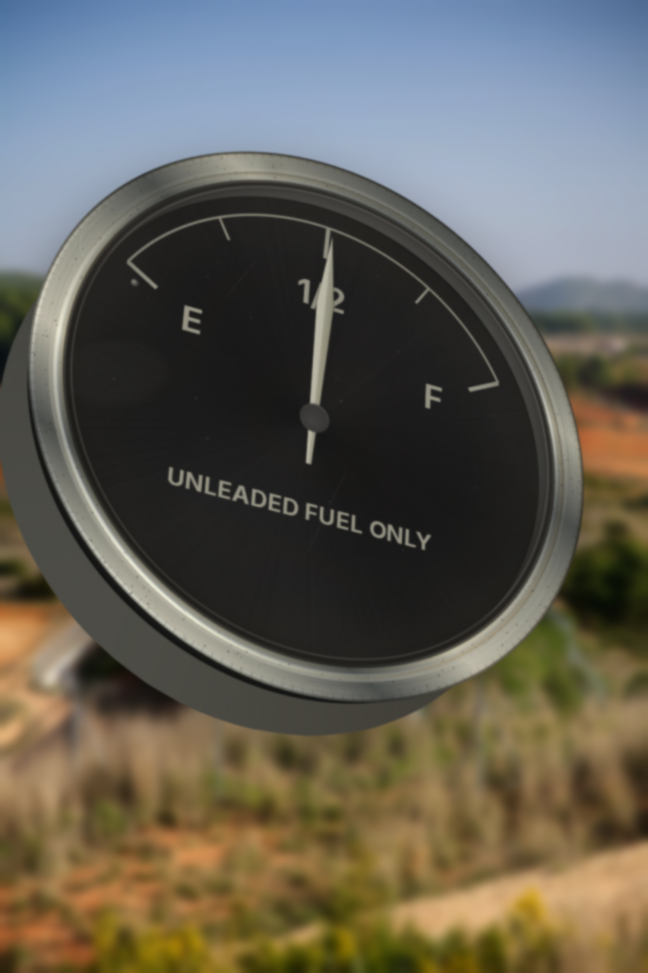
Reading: **0.5**
